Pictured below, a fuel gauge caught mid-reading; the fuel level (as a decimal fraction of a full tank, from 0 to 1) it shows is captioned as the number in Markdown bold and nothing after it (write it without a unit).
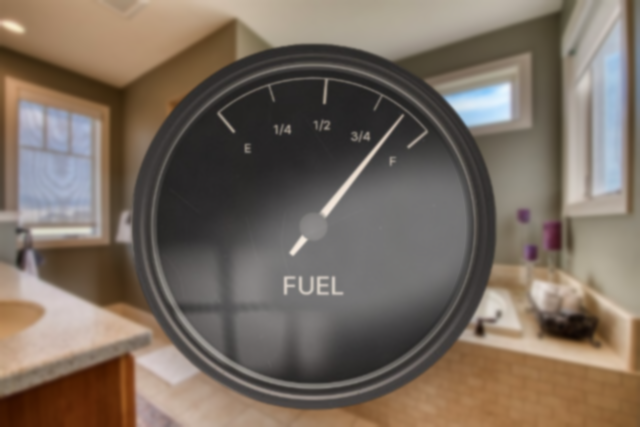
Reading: **0.875**
